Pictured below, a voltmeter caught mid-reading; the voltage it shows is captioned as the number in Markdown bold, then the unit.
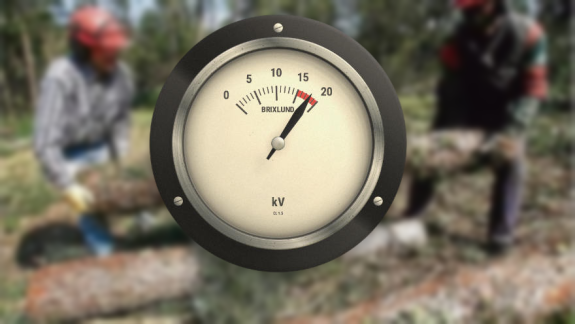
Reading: **18** kV
